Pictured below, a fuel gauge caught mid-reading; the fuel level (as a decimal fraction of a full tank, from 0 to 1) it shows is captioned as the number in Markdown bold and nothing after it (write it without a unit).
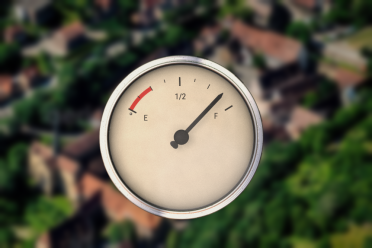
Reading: **0.875**
